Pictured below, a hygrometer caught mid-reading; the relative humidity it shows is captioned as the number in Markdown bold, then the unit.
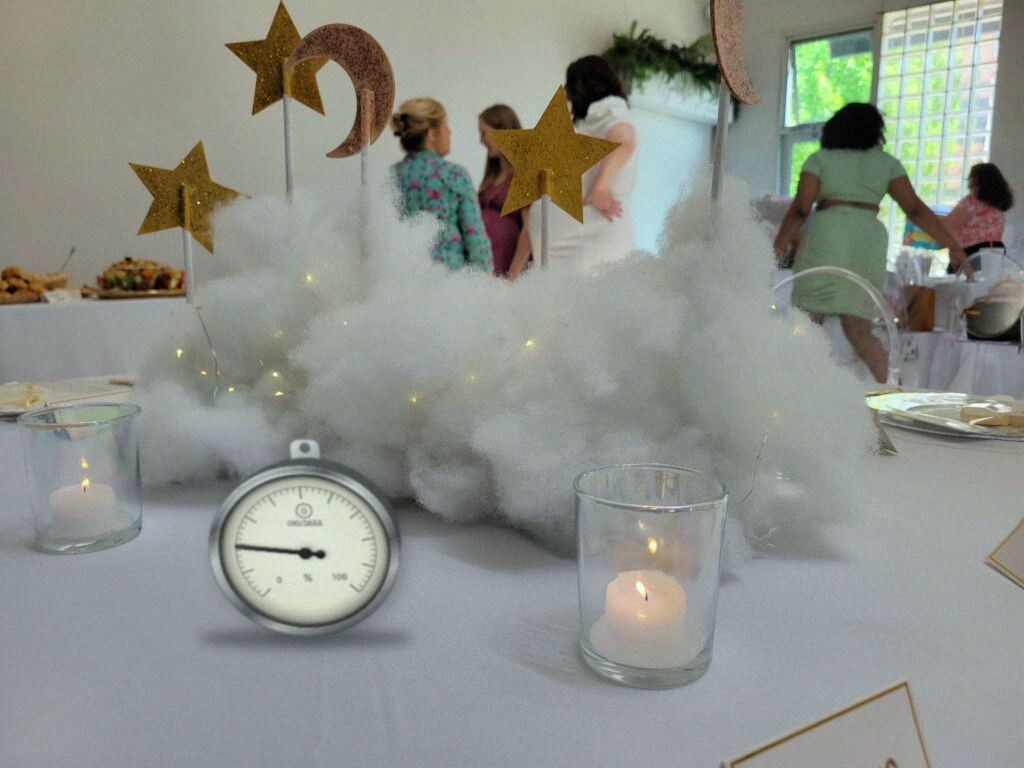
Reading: **20** %
